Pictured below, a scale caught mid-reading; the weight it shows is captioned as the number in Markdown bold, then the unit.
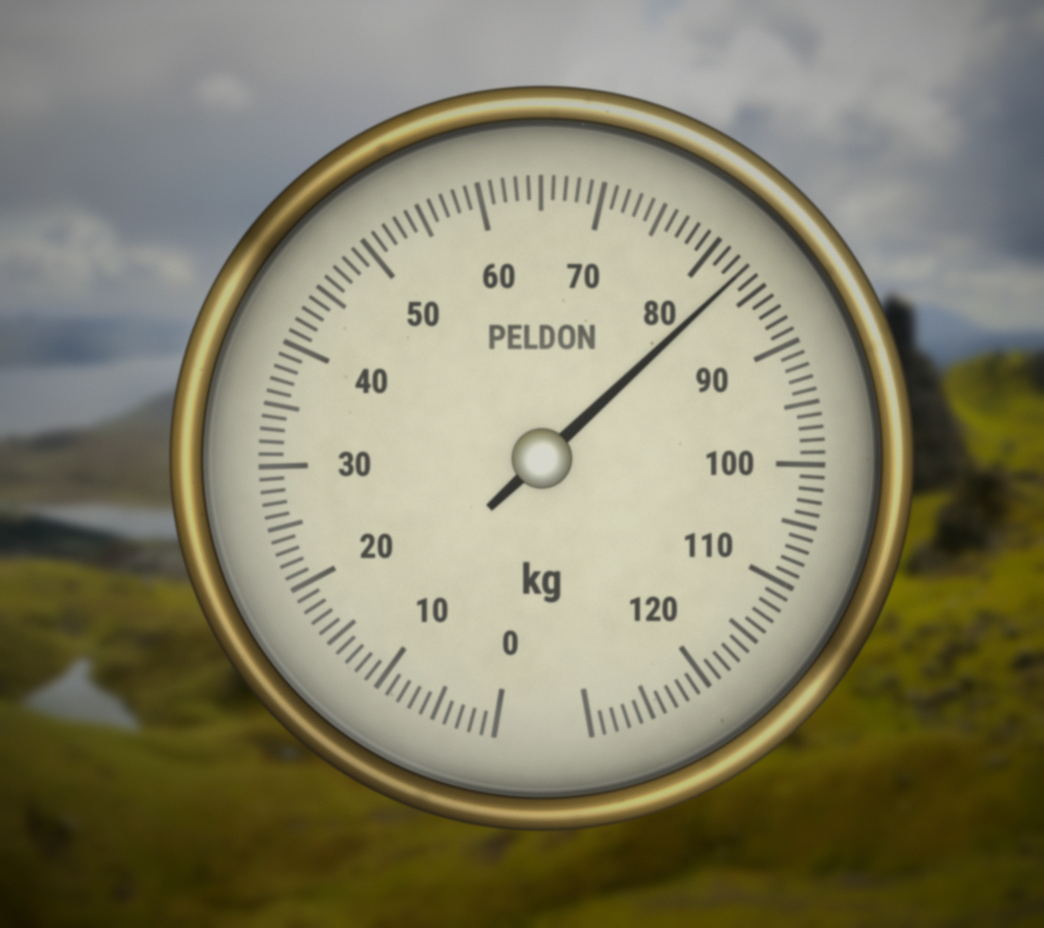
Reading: **83** kg
